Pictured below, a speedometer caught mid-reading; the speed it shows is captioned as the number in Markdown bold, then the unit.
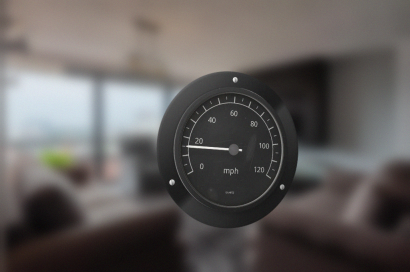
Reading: **15** mph
